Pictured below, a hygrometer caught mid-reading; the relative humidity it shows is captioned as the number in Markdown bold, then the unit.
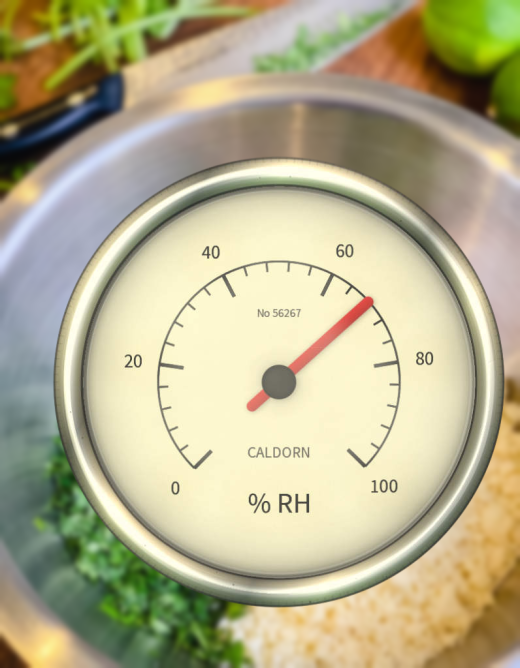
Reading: **68** %
